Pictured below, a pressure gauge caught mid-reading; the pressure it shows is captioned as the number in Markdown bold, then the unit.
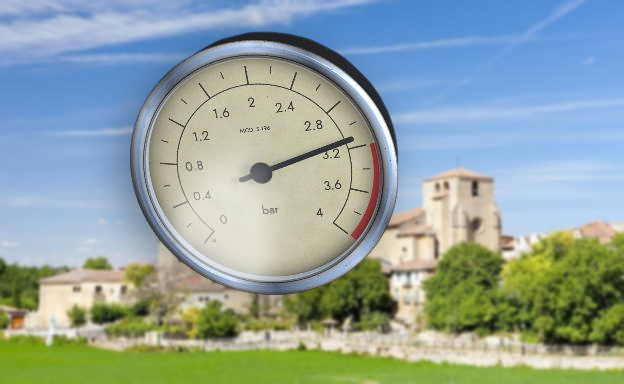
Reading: **3.1** bar
